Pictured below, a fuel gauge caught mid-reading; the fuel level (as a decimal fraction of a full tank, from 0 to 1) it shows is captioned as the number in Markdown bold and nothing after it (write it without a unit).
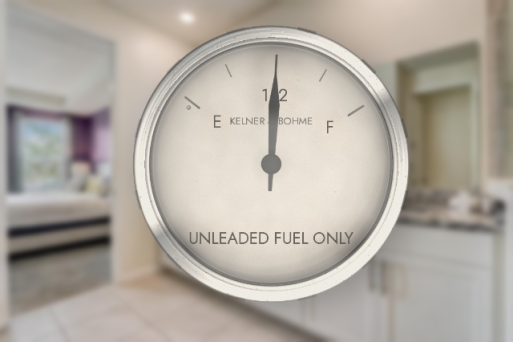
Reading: **0.5**
